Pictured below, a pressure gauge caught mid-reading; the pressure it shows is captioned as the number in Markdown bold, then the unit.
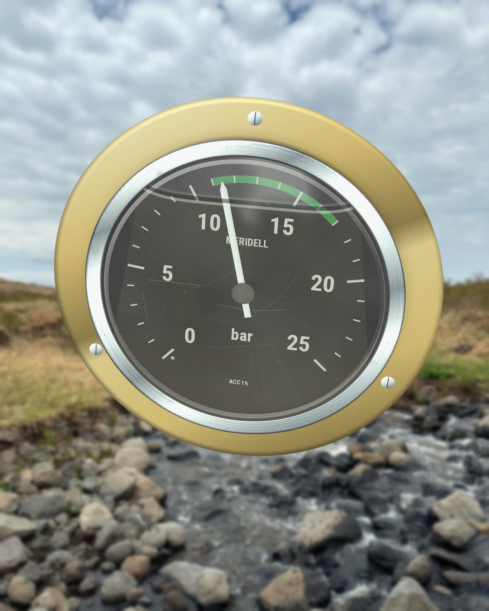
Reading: **11.5** bar
